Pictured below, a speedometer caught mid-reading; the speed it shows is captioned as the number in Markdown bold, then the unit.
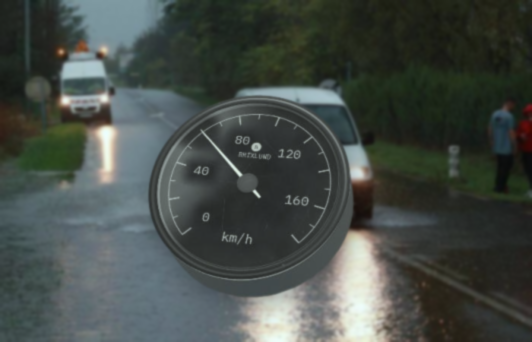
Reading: **60** km/h
